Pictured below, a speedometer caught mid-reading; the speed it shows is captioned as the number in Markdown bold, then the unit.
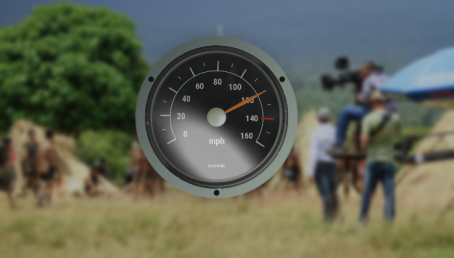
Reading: **120** mph
